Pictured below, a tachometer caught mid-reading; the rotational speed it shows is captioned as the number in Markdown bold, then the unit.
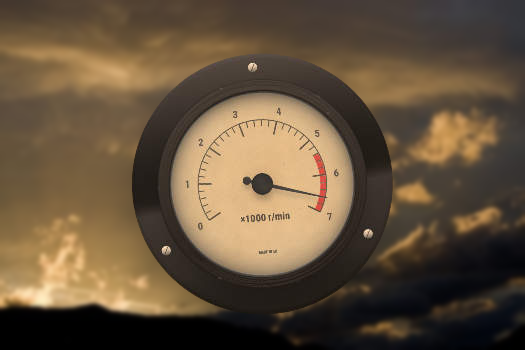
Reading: **6600** rpm
